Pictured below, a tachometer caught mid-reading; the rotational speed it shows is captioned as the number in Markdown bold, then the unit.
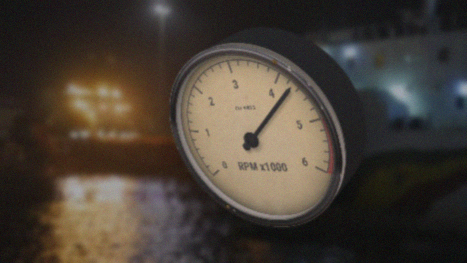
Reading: **4300** rpm
